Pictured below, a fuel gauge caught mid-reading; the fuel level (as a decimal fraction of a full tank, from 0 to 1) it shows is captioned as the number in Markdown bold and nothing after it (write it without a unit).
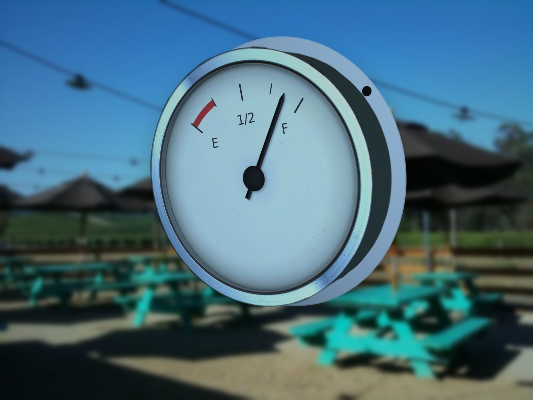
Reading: **0.875**
